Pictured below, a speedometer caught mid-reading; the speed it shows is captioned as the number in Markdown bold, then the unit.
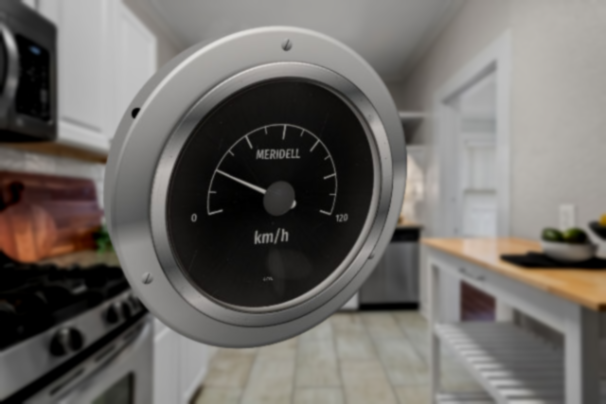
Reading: **20** km/h
